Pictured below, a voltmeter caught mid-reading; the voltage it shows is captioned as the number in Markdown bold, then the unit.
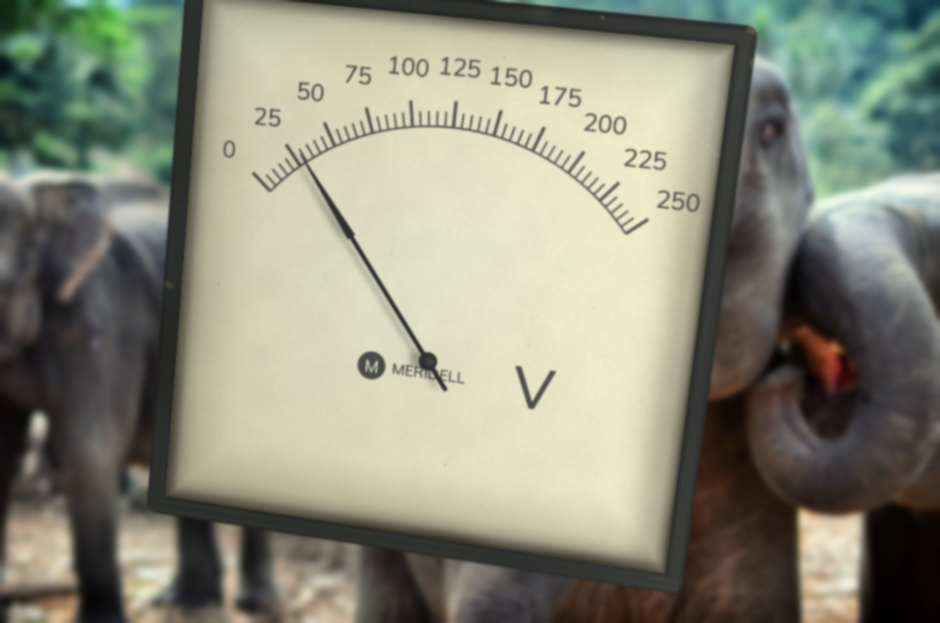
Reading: **30** V
